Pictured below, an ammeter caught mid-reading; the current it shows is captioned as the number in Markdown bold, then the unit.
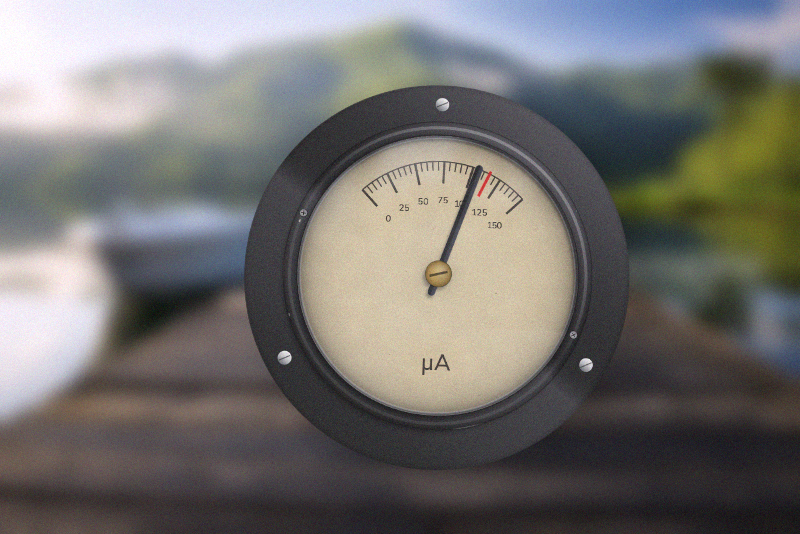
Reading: **105** µA
